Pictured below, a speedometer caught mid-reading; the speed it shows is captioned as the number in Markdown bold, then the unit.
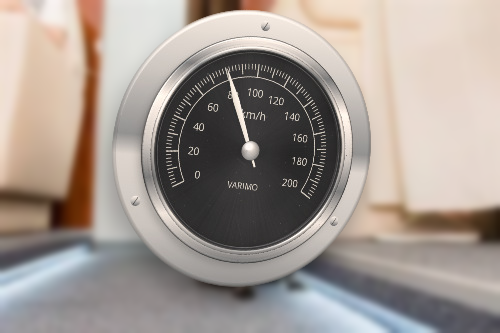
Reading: **80** km/h
